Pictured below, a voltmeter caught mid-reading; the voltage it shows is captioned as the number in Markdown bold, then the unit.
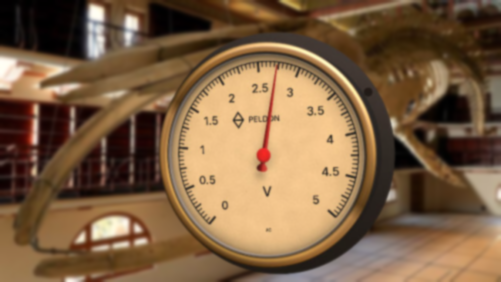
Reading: **2.75** V
